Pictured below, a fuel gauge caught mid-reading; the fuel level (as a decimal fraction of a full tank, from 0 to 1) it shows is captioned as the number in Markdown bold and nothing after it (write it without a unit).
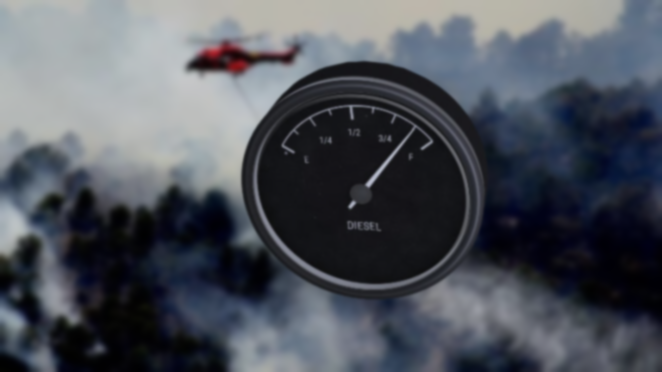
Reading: **0.875**
